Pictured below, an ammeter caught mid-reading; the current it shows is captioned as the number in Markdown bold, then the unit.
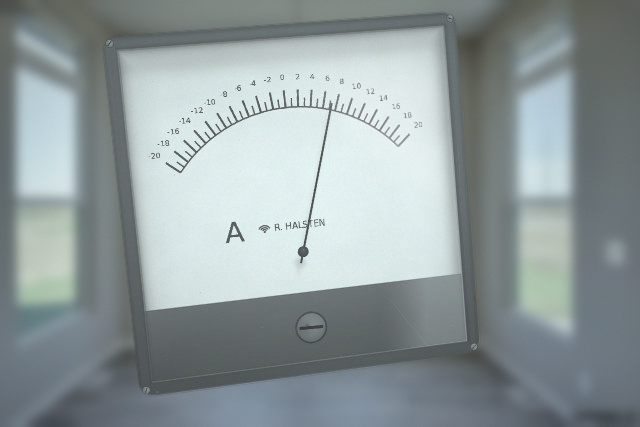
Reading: **7** A
